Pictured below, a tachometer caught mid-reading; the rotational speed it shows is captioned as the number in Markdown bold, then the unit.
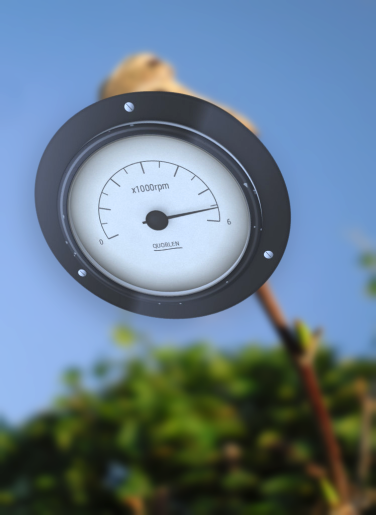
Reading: **5500** rpm
